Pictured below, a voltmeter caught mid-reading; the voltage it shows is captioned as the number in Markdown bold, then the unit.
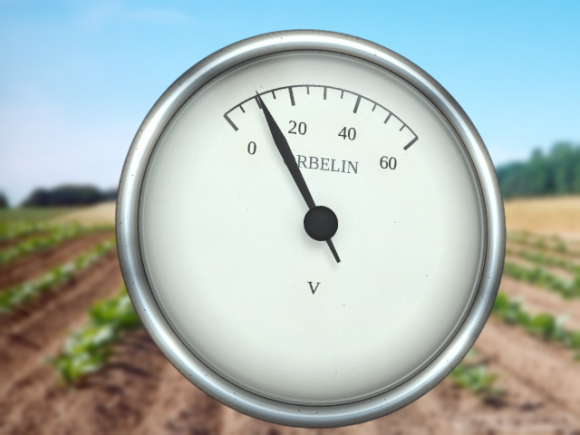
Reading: **10** V
